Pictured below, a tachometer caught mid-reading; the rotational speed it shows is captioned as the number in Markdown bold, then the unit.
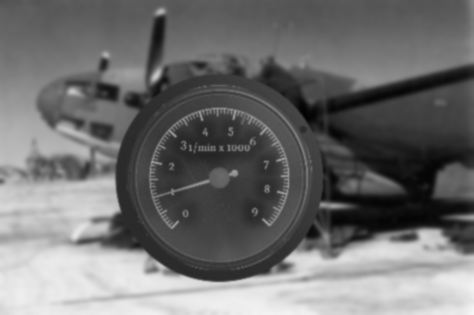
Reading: **1000** rpm
